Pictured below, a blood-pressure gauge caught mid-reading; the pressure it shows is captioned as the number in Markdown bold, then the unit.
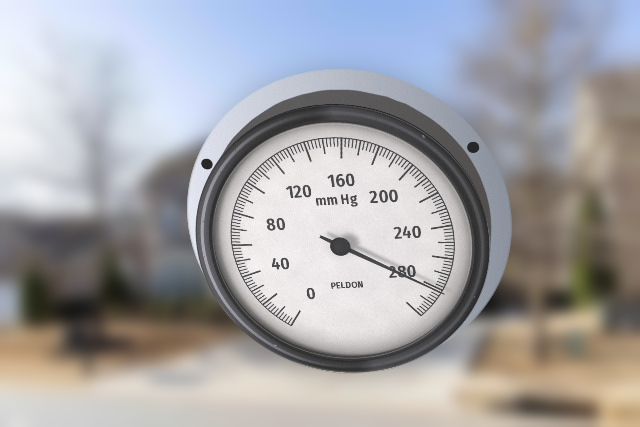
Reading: **280** mmHg
